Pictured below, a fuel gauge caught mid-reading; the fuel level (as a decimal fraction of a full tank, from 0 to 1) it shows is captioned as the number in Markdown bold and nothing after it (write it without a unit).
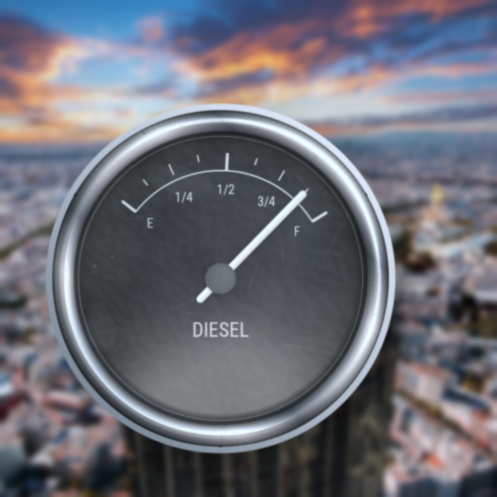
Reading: **0.875**
